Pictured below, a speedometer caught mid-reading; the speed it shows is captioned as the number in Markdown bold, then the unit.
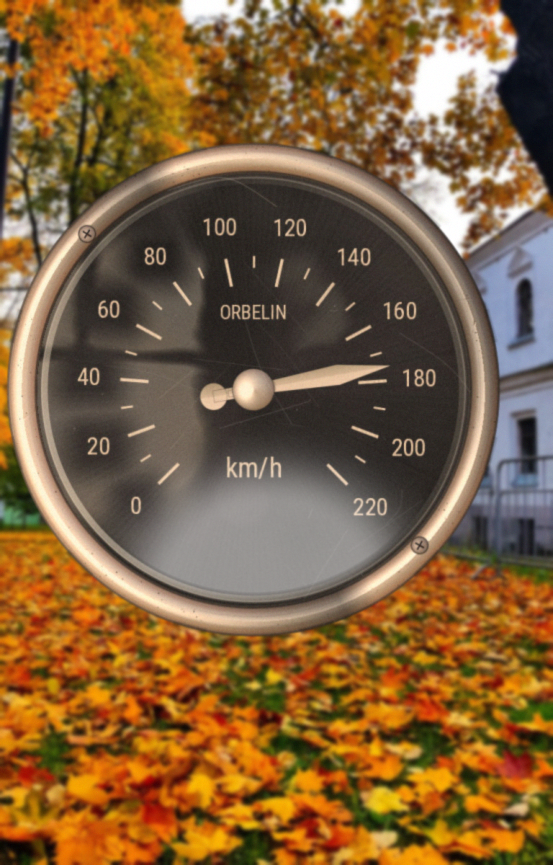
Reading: **175** km/h
